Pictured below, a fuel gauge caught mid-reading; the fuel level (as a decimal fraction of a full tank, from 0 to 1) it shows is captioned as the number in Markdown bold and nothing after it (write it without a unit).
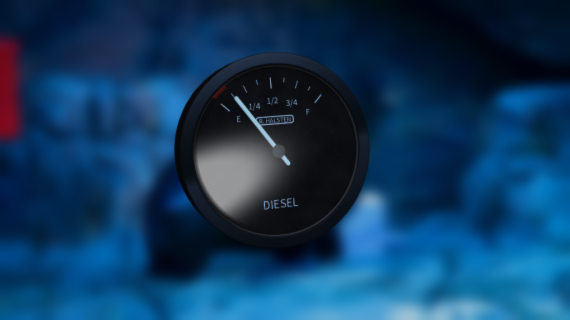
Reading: **0.125**
